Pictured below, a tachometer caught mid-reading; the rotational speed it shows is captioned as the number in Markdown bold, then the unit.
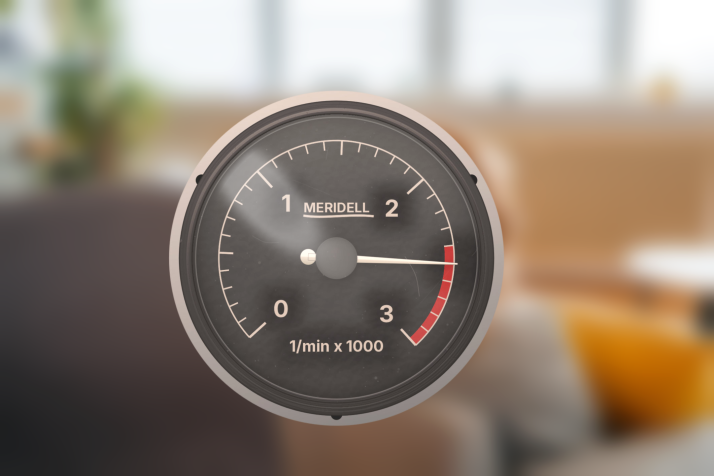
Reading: **2500** rpm
